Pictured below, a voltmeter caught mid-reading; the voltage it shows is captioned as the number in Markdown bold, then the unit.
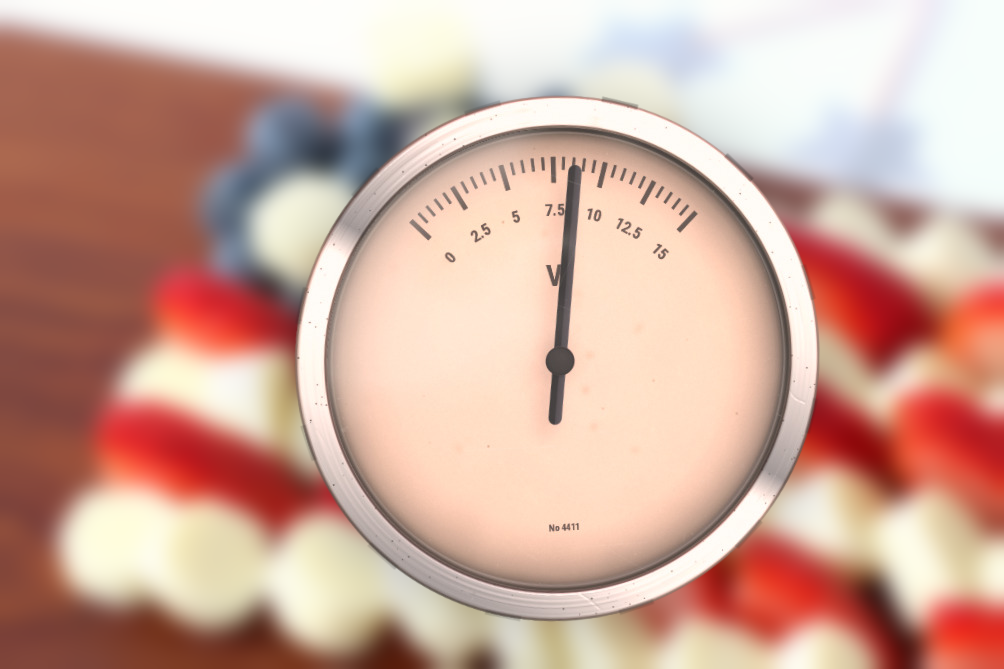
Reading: **8.5** V
